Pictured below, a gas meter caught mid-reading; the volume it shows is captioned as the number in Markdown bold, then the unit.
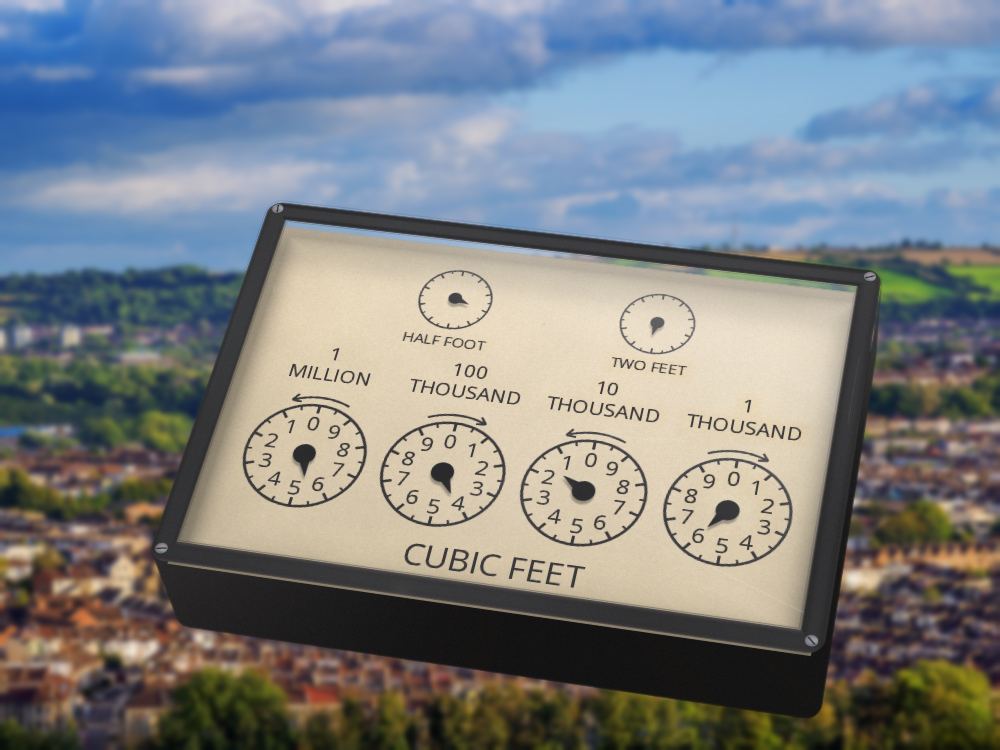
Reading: **541600** ft³
